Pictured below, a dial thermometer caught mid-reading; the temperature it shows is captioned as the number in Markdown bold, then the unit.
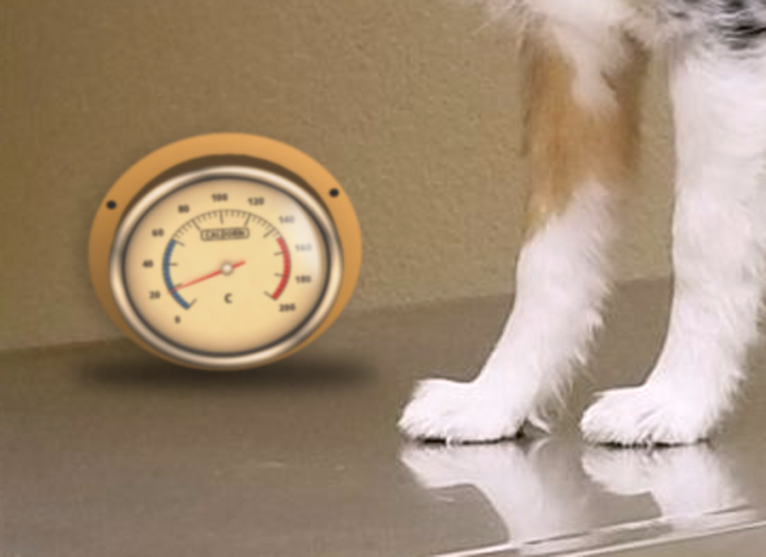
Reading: **20** °C
